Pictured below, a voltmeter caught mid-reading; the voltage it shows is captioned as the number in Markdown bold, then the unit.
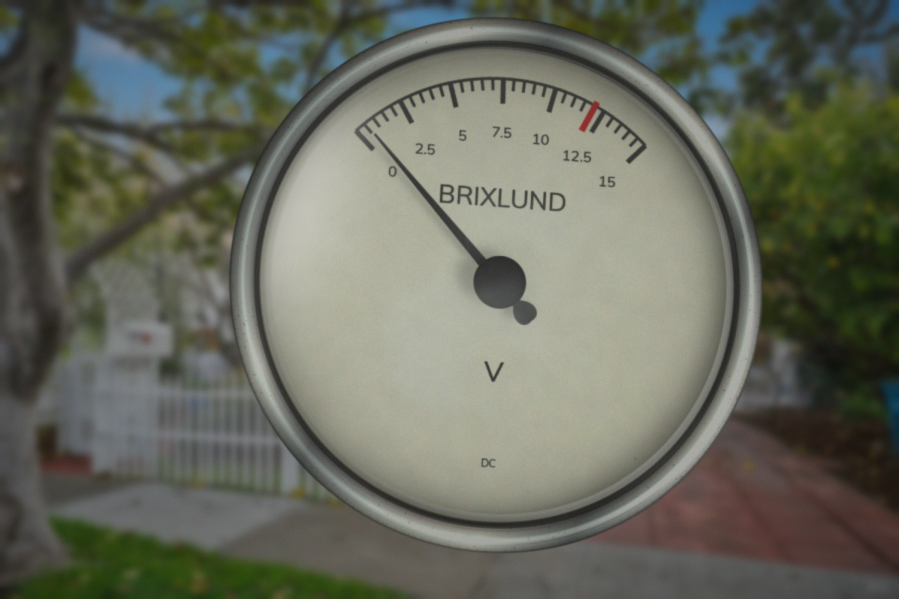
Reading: **0.5** V
